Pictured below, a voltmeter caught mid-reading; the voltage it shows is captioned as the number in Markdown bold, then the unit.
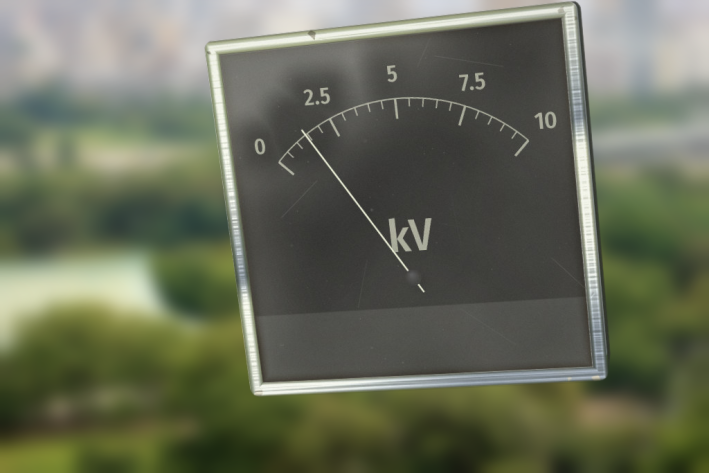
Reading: **1.5** kV
